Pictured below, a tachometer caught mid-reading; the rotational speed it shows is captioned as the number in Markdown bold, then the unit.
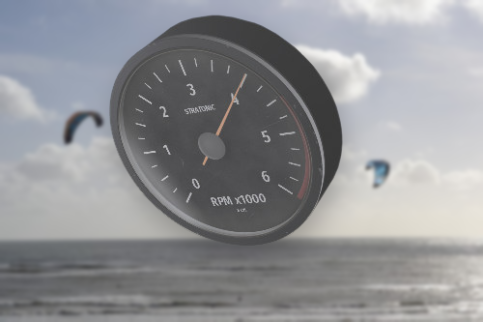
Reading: **4000** rpm
